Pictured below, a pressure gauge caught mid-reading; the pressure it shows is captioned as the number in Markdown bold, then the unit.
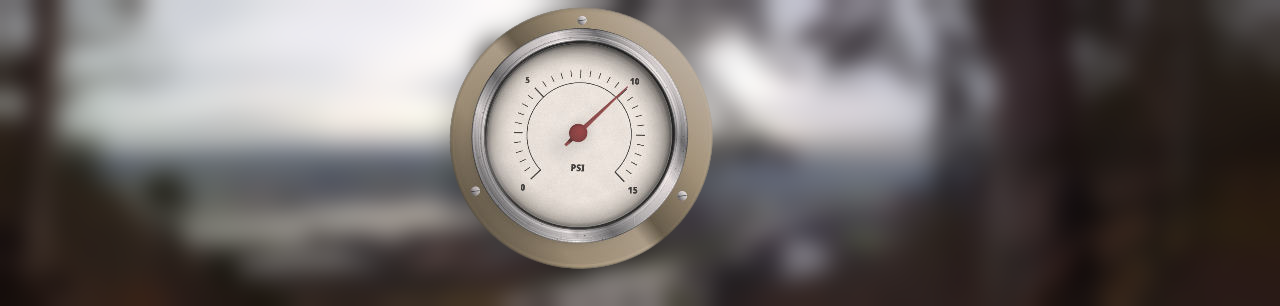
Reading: **10** psi
